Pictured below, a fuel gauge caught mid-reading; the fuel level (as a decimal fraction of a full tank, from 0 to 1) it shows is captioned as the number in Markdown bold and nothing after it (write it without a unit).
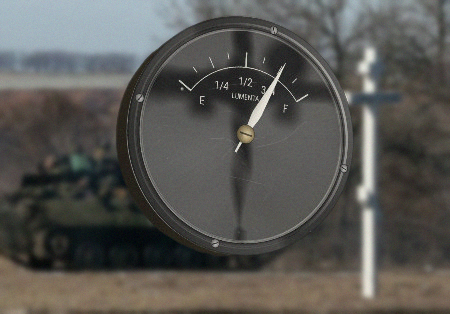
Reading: **0.75**
